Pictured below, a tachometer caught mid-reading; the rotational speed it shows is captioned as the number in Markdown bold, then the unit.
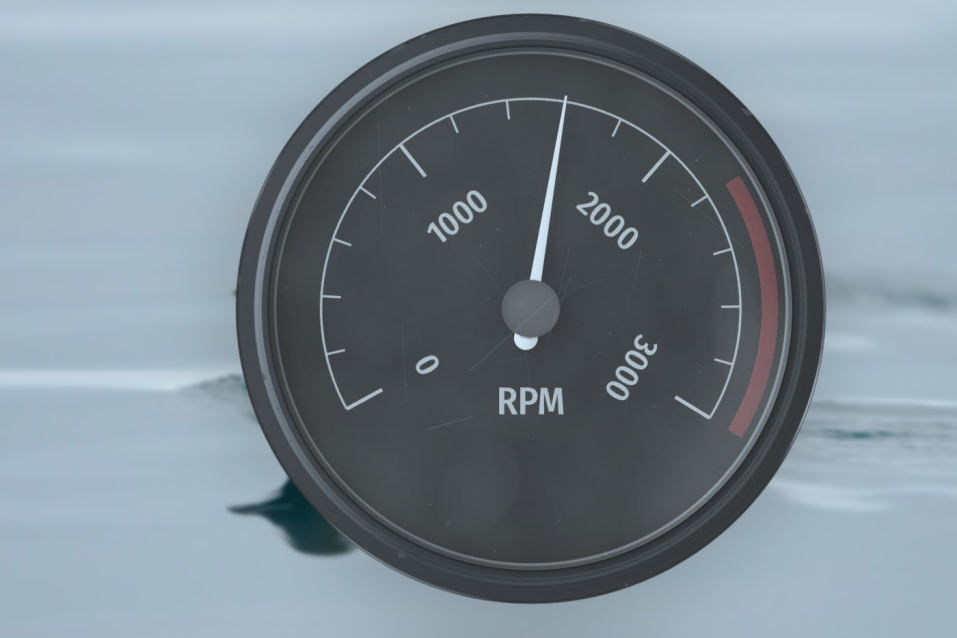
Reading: **1600** rpm
